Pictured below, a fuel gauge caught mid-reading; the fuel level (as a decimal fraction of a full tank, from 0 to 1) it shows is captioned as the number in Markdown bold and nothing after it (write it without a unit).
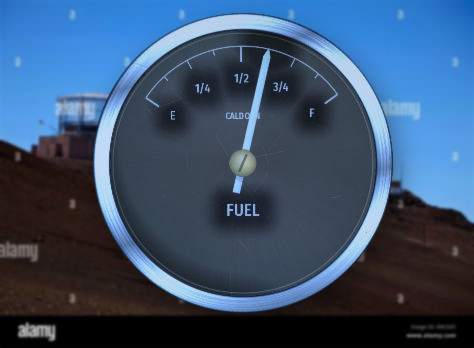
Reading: **0.625**
